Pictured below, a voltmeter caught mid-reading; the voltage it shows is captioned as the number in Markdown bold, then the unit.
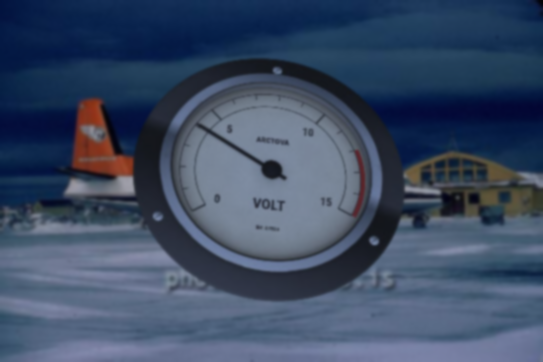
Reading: **4** V
